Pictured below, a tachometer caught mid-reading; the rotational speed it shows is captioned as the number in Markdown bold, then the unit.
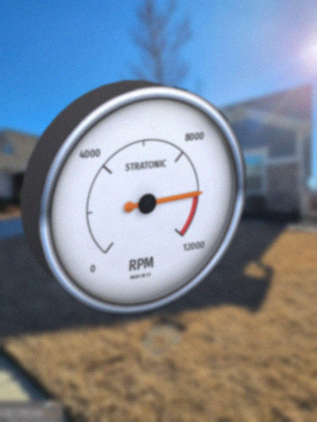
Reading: **10000** rpm
